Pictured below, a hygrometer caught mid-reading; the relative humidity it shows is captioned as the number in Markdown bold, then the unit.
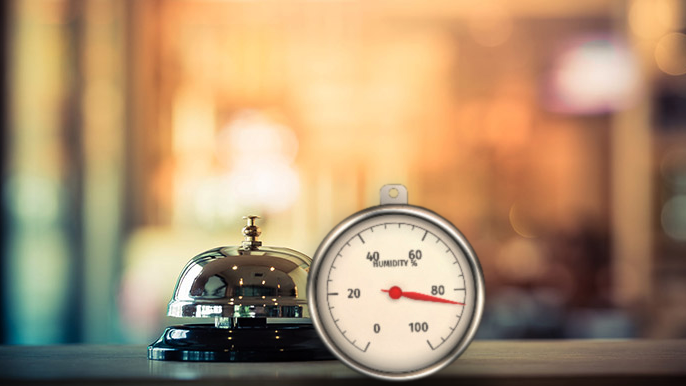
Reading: **84** %
